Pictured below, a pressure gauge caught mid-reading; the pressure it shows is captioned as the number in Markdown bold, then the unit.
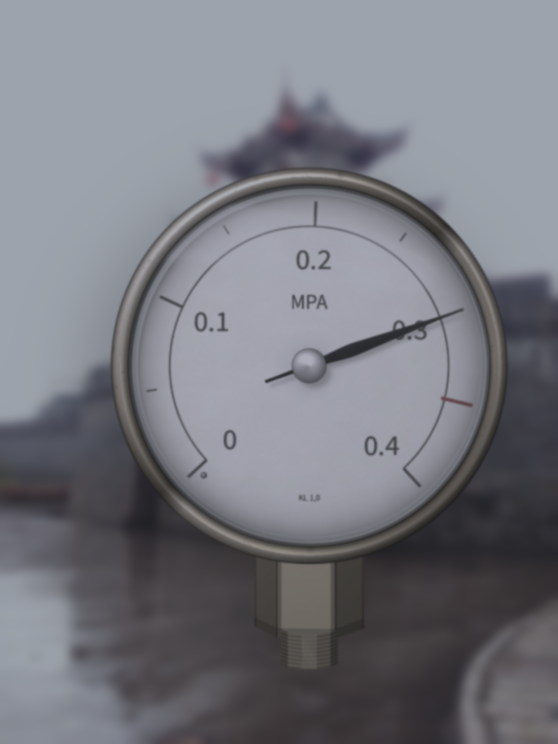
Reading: **0.3** MPa
